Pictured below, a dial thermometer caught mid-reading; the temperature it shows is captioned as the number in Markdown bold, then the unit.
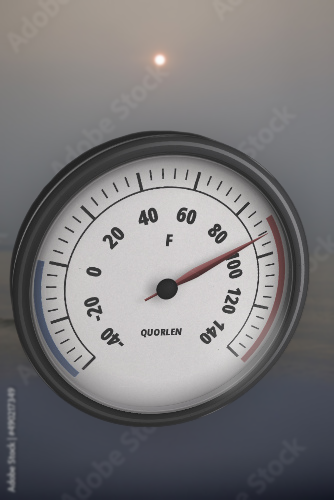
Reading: **92** °F
